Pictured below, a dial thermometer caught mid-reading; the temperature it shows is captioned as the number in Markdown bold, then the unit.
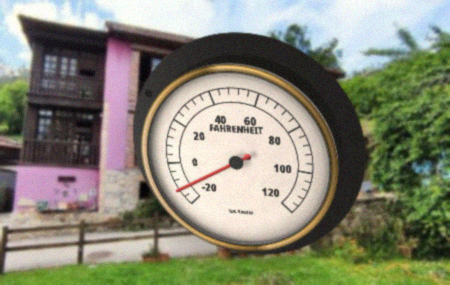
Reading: **-12** °F
